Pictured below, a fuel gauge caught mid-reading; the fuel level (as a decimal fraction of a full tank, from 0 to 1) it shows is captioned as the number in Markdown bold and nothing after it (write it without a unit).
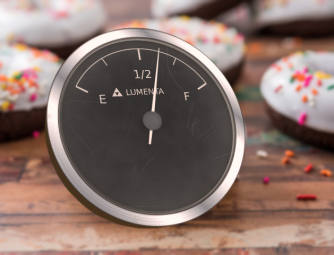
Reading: **0.625**
